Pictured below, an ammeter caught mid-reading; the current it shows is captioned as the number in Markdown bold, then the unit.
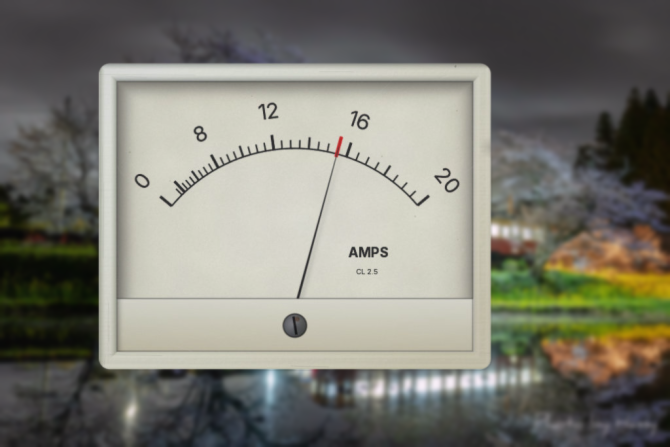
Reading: **15.5** A
